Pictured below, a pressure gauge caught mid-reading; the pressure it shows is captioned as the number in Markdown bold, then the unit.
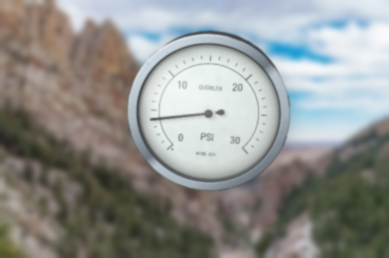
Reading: **4** psi
